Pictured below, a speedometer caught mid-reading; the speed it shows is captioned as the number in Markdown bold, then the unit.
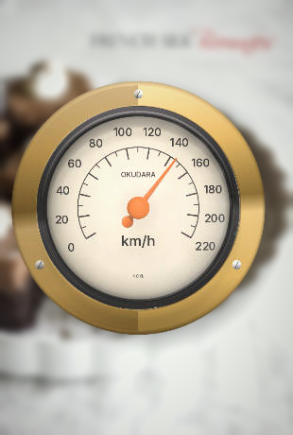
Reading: **145** km/h
